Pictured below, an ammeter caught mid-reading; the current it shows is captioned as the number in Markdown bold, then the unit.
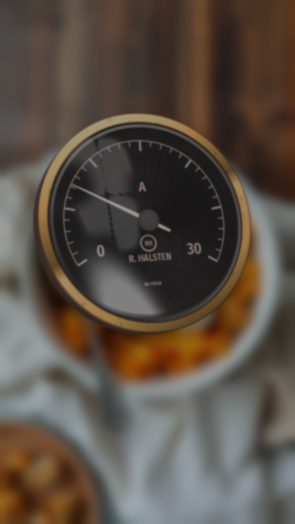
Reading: **7** A
